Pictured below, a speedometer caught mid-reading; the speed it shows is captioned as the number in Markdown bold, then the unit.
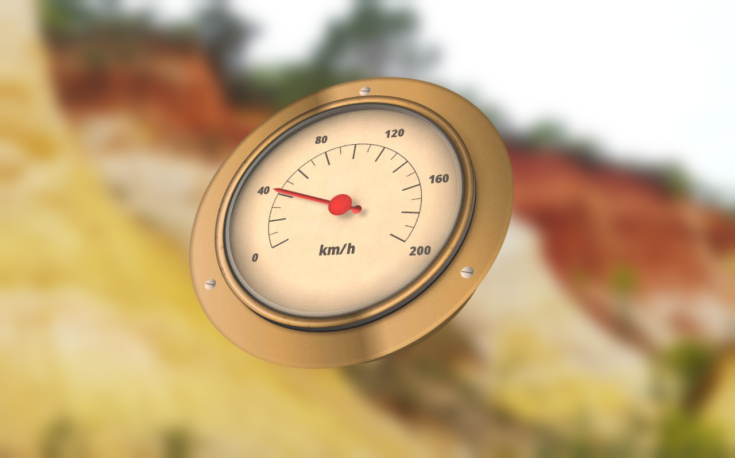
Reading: **40** km/h
